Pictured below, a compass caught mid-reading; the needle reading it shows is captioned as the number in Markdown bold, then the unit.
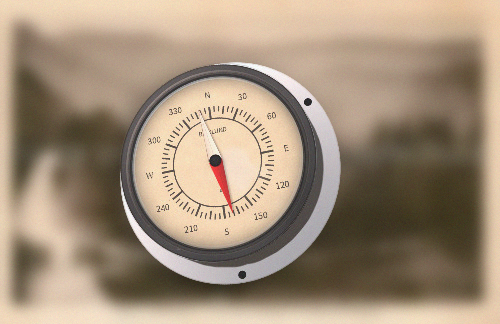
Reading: **170** °
